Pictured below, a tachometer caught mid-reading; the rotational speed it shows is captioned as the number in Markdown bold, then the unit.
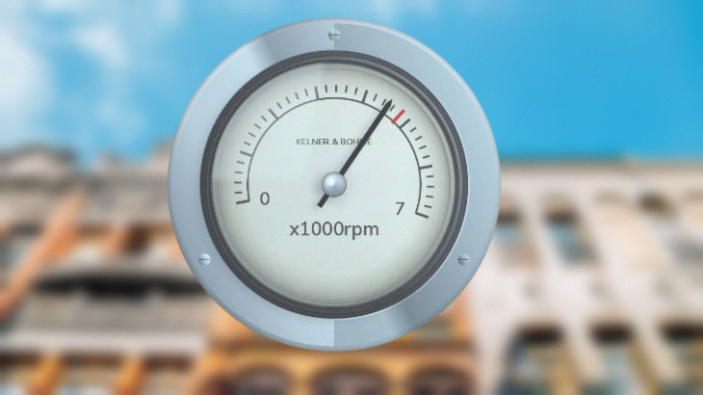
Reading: **4500** rpm
